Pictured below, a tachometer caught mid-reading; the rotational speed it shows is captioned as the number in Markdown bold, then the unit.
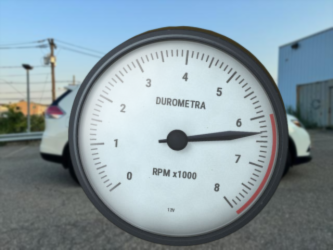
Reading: **6300** rpm
